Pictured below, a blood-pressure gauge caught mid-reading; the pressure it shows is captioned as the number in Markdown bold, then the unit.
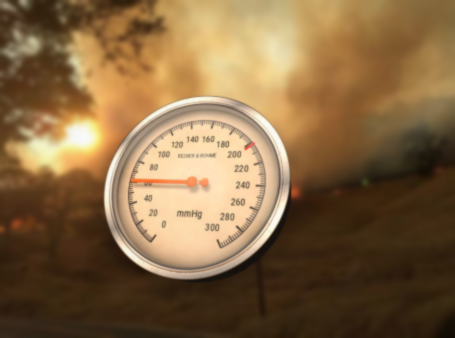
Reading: **60** mmHg
